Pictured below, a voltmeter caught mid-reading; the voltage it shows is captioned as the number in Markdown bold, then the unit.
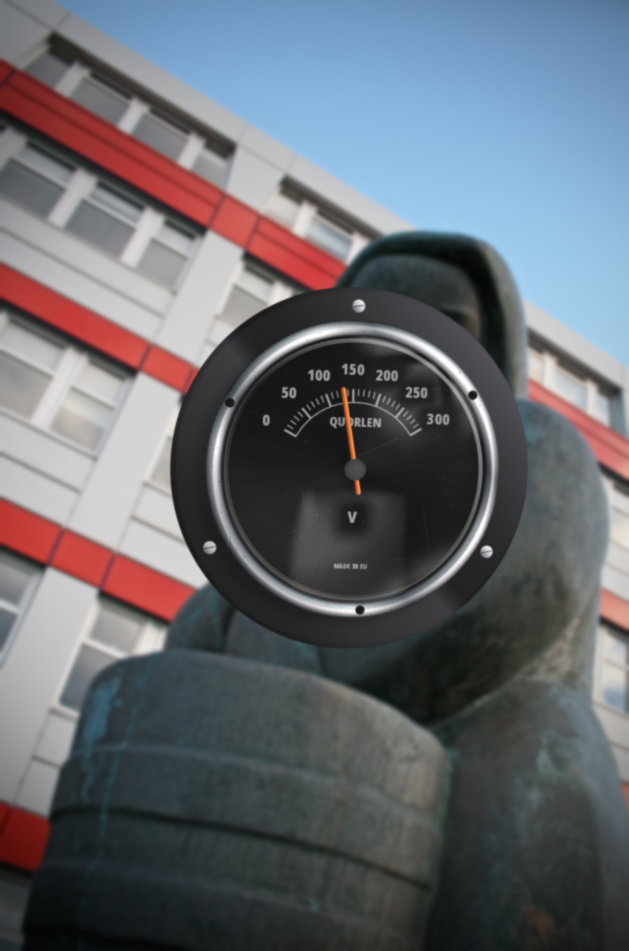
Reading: **130** V
